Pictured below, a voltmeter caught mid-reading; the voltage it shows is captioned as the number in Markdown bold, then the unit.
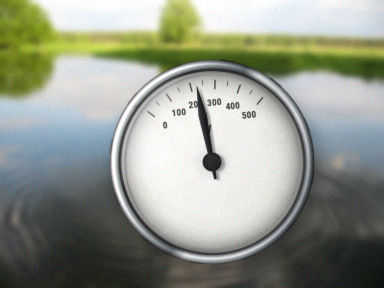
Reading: **225** V
